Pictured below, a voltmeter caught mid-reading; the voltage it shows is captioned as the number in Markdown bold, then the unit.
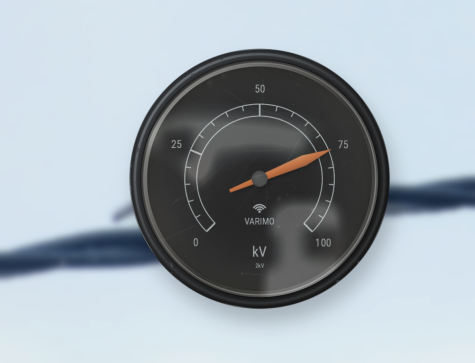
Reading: **75** kV
